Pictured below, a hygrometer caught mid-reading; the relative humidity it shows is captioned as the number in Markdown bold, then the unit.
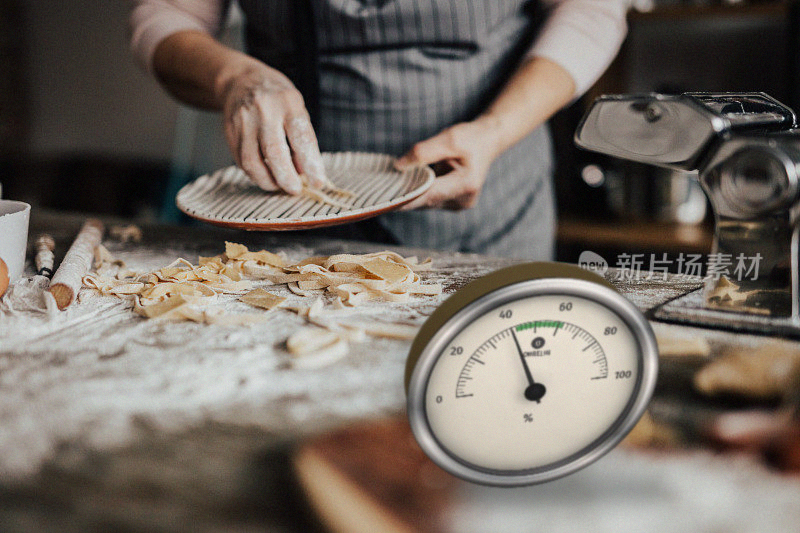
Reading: **40** %
